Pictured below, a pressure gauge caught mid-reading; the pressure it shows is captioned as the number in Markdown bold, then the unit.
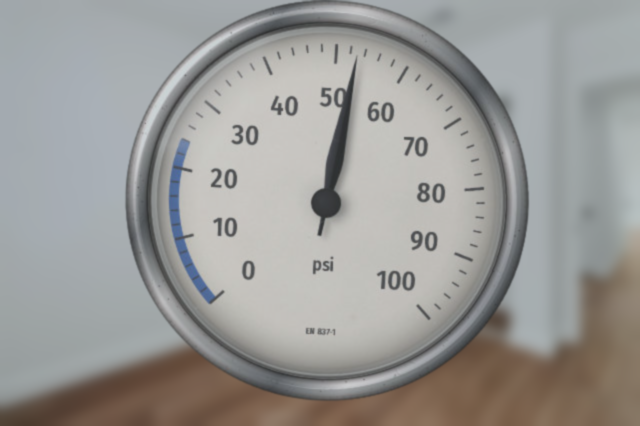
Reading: **53** psi
